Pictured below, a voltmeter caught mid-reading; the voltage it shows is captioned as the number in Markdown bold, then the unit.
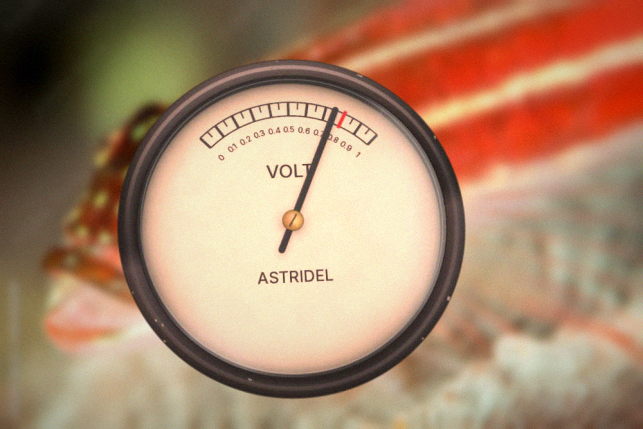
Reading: **0.75** V
